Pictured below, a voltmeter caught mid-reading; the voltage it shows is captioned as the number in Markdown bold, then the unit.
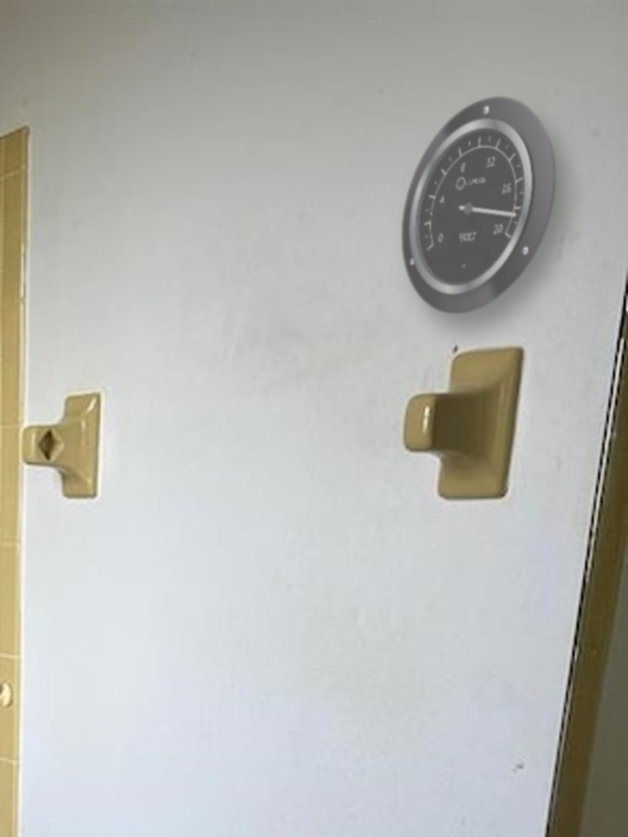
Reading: **18.5** V
